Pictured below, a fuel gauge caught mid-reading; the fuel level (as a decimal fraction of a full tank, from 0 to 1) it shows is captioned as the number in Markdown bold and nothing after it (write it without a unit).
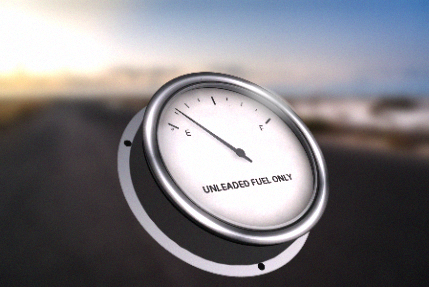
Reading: **0.125**
